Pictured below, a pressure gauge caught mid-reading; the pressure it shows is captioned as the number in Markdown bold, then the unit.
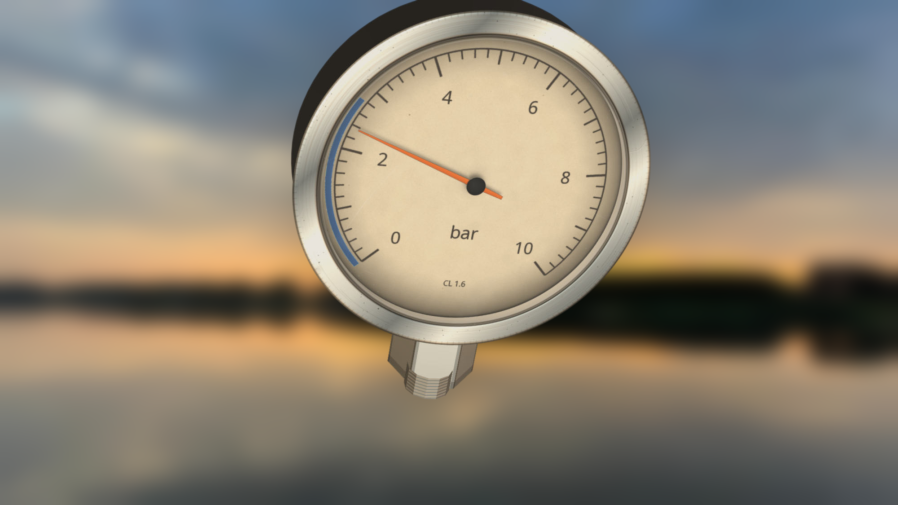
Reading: **2.4** bar
